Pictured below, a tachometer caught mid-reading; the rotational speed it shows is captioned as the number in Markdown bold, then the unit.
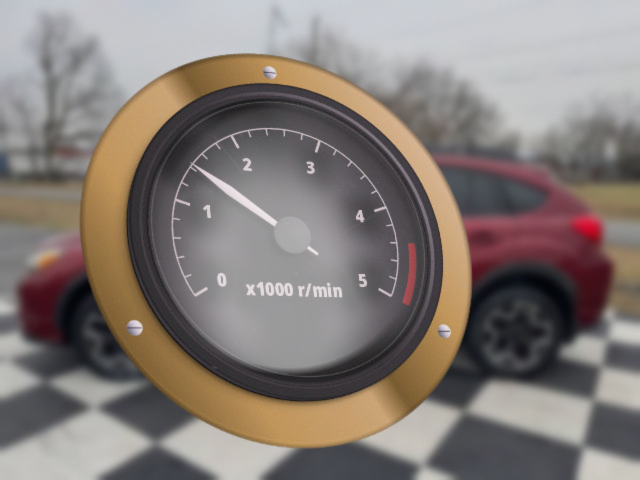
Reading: **1400** rpm
